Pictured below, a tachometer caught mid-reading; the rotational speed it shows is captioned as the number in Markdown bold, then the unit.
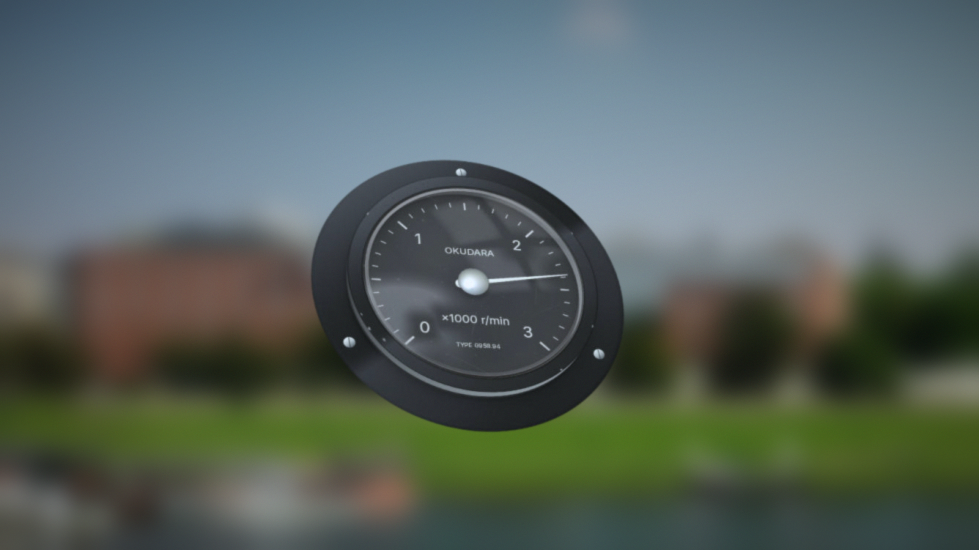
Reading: **2400** rpm
